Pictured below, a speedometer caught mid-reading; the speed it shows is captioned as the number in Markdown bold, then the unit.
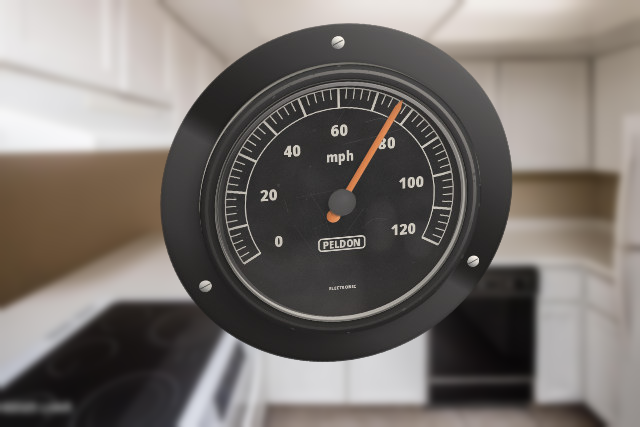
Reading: **76** mph
